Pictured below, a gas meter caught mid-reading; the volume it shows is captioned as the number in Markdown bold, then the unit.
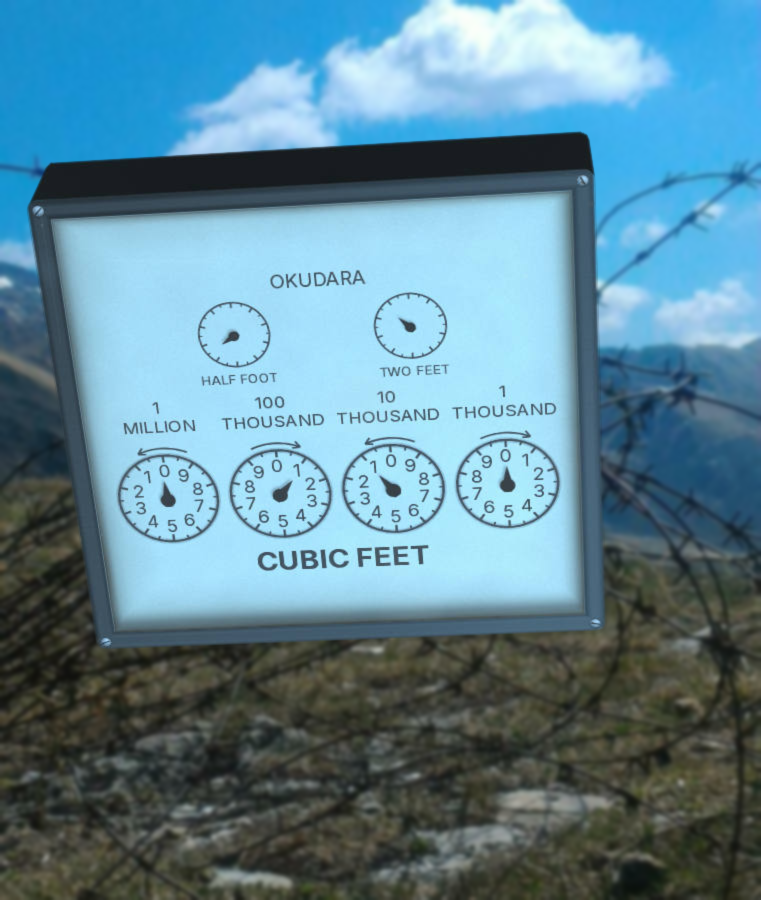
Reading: **11000** ft³
